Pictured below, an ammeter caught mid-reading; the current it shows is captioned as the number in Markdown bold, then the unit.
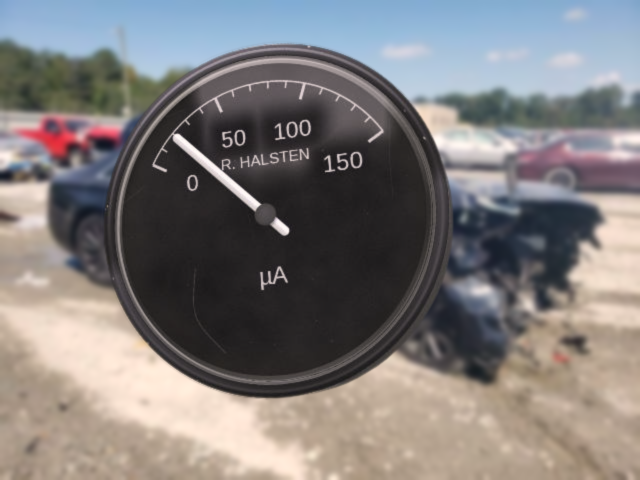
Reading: **20** µA
